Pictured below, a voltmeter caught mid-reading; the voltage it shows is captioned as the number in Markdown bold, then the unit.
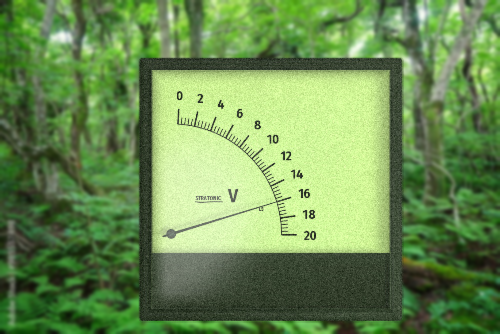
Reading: **16** V
